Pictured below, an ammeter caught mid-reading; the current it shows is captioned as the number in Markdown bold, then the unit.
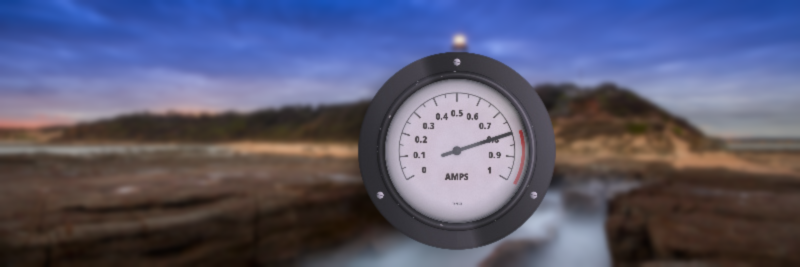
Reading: **0.8** A
